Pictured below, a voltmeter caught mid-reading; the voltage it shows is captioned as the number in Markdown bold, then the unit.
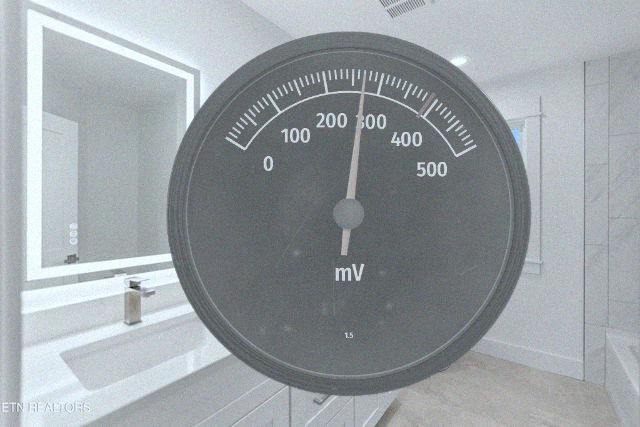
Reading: **270** mV
